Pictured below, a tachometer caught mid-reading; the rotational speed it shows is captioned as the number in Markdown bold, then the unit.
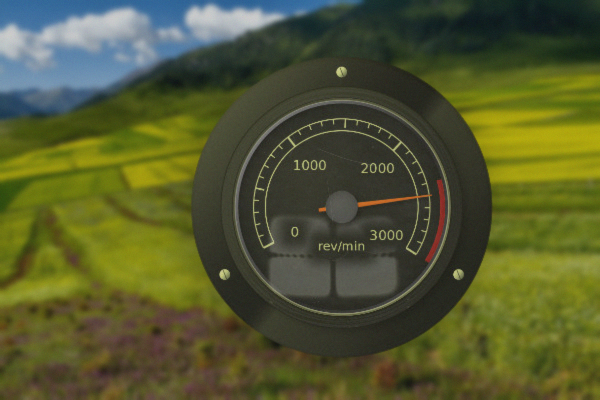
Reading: **2500** rpm
